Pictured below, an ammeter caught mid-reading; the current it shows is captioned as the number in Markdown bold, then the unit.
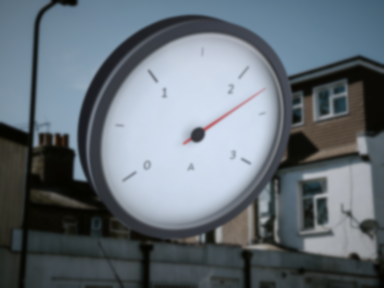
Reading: **2.25** A
